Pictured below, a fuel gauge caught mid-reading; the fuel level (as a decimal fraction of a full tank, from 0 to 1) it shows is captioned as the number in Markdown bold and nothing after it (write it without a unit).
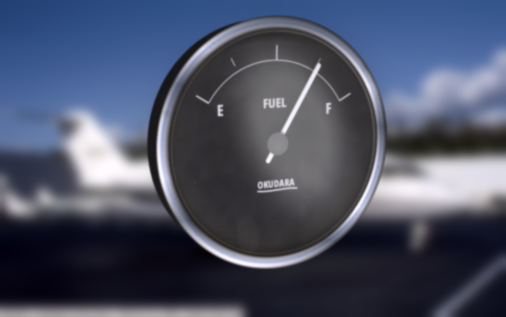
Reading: **0.75**
